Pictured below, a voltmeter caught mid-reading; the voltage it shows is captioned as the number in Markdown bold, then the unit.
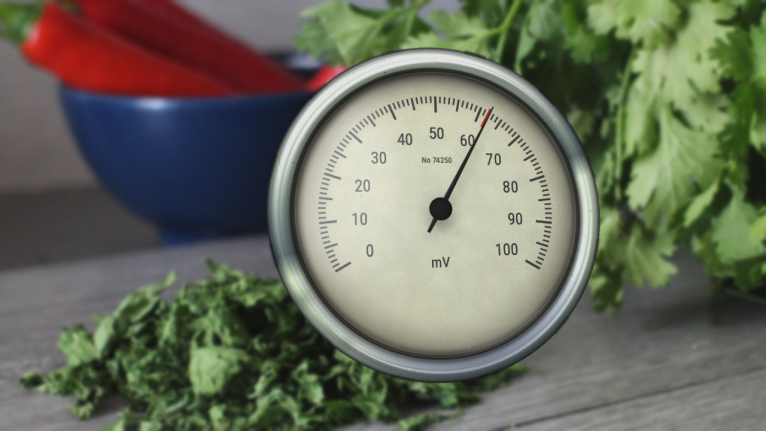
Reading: **62** mV
